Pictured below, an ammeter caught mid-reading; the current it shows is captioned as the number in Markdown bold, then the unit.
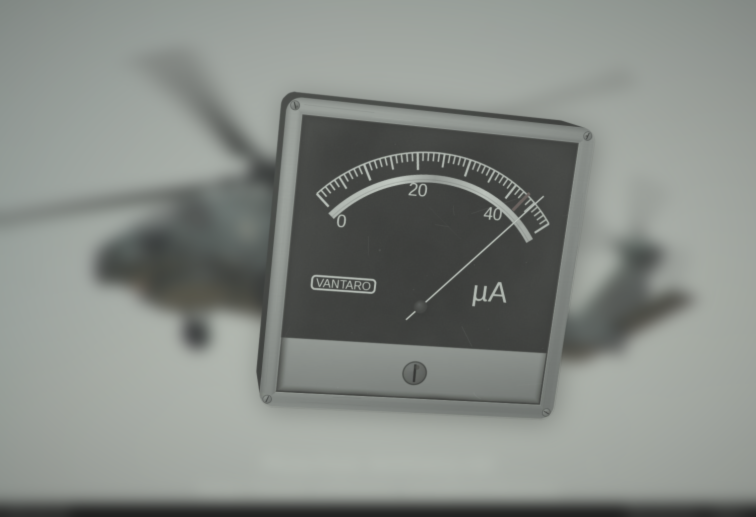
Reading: **45** µA
